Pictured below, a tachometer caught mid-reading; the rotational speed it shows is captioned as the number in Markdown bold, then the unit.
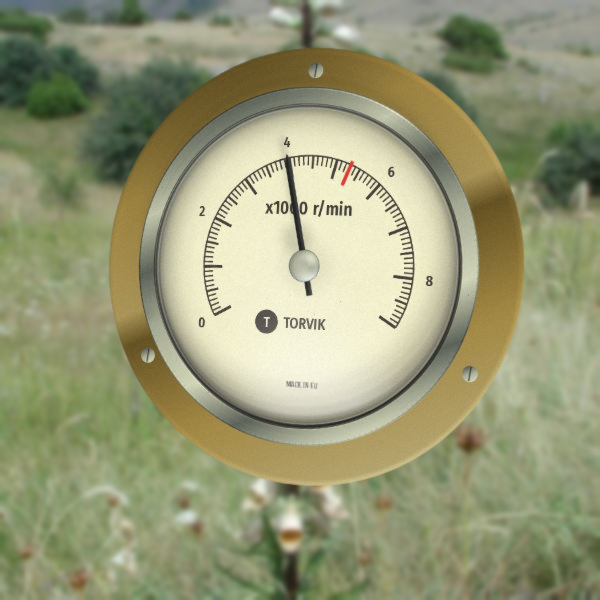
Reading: **4000** rpm
